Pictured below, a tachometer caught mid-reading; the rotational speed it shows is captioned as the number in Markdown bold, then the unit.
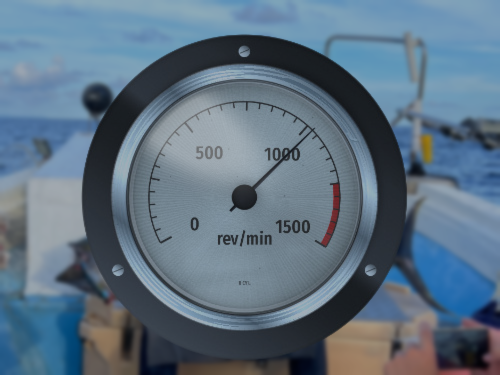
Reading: **1025** rpm
